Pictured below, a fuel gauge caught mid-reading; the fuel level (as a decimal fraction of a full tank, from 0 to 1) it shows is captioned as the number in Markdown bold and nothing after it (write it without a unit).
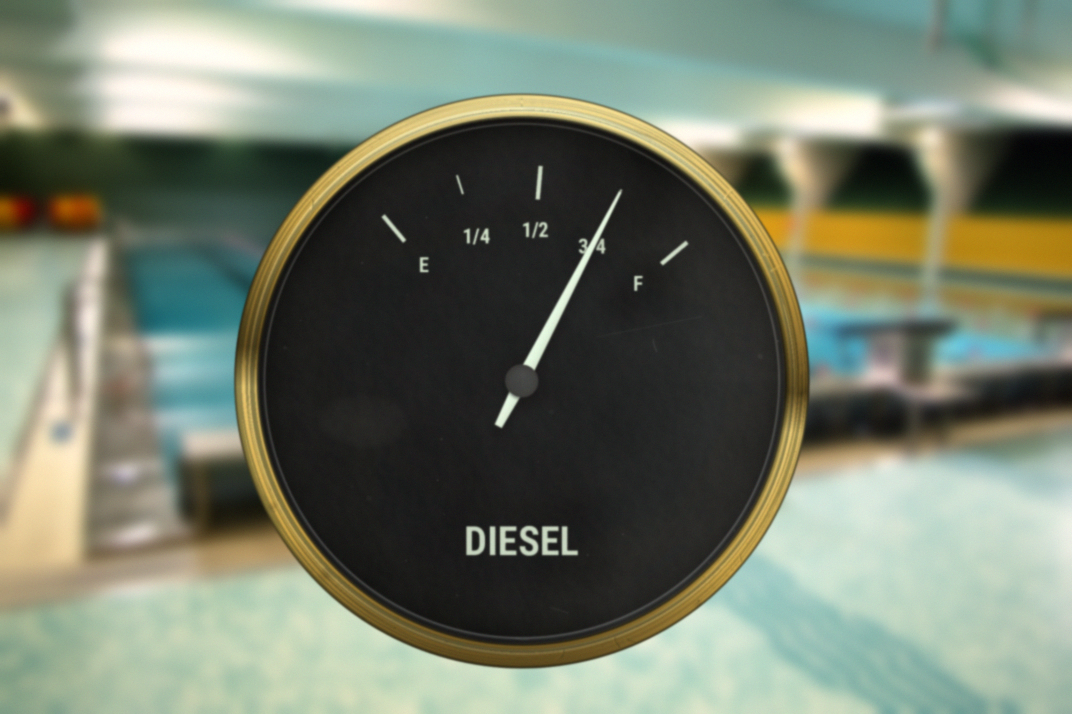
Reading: **0.75**
